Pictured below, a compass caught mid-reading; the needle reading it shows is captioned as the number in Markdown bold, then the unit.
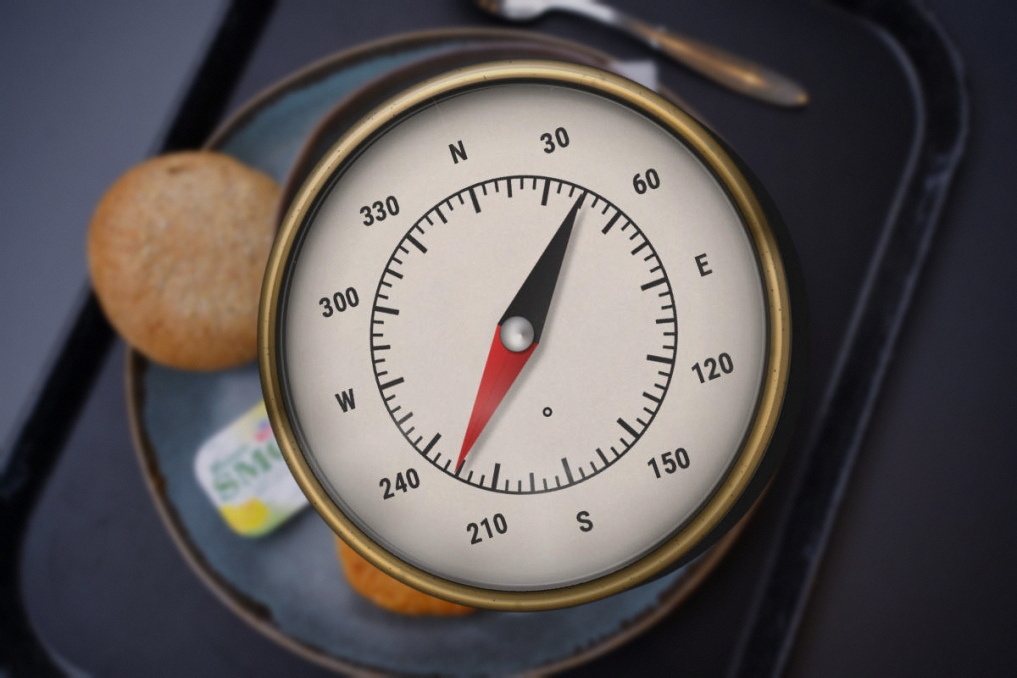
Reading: **225** °
